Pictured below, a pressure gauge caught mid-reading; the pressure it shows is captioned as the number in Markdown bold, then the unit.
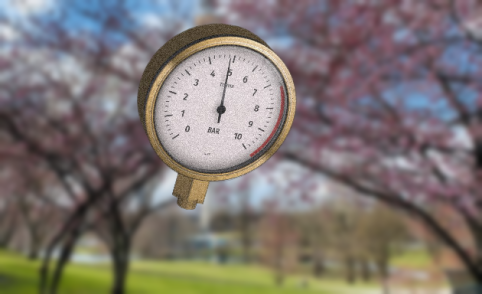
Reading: **4.8** bar
